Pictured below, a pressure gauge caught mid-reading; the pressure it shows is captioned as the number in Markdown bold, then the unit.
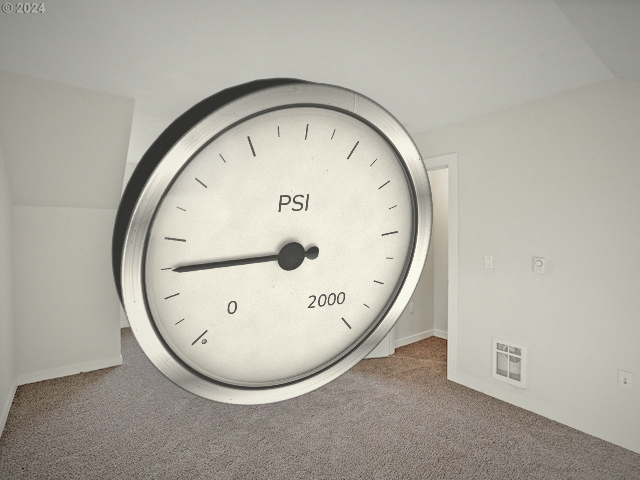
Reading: **300** psi
